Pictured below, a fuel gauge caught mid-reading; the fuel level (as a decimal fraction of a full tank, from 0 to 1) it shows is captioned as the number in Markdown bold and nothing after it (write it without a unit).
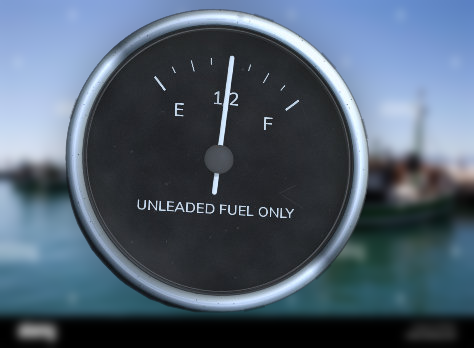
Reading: **0.5**
